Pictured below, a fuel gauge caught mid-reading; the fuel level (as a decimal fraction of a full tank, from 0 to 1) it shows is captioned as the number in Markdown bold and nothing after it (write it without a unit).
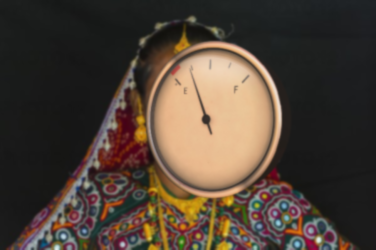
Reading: **0.25**
